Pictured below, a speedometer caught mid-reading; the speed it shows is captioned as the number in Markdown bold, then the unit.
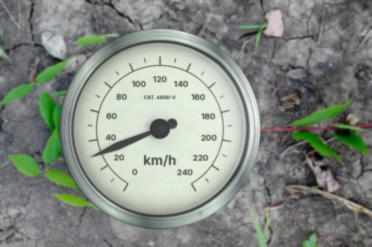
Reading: **30** km/h
